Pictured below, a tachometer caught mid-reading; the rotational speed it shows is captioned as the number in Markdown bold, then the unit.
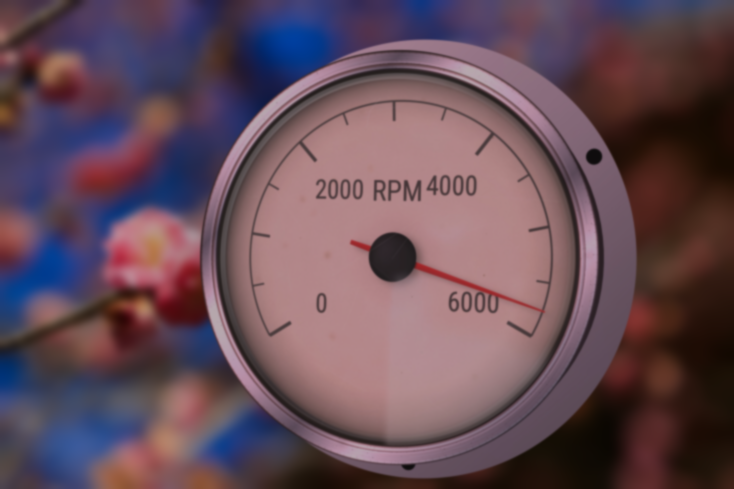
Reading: **5750** rpm
